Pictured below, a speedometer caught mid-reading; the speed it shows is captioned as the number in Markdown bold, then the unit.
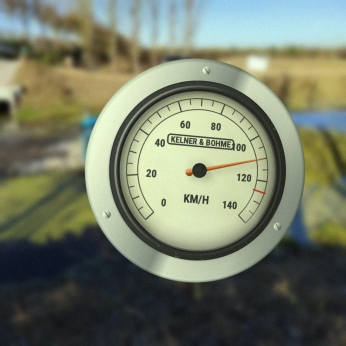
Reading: **110** km/h
